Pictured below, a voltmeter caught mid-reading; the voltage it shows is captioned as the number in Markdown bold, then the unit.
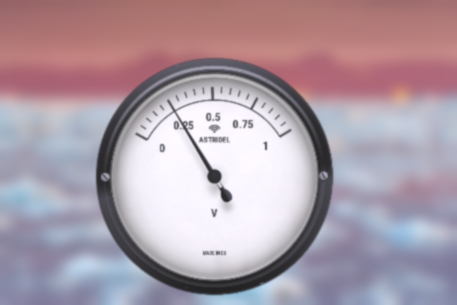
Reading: **0.25** V
